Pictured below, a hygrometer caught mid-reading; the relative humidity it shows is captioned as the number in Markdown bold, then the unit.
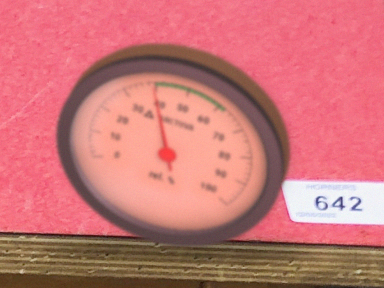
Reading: **40** %
